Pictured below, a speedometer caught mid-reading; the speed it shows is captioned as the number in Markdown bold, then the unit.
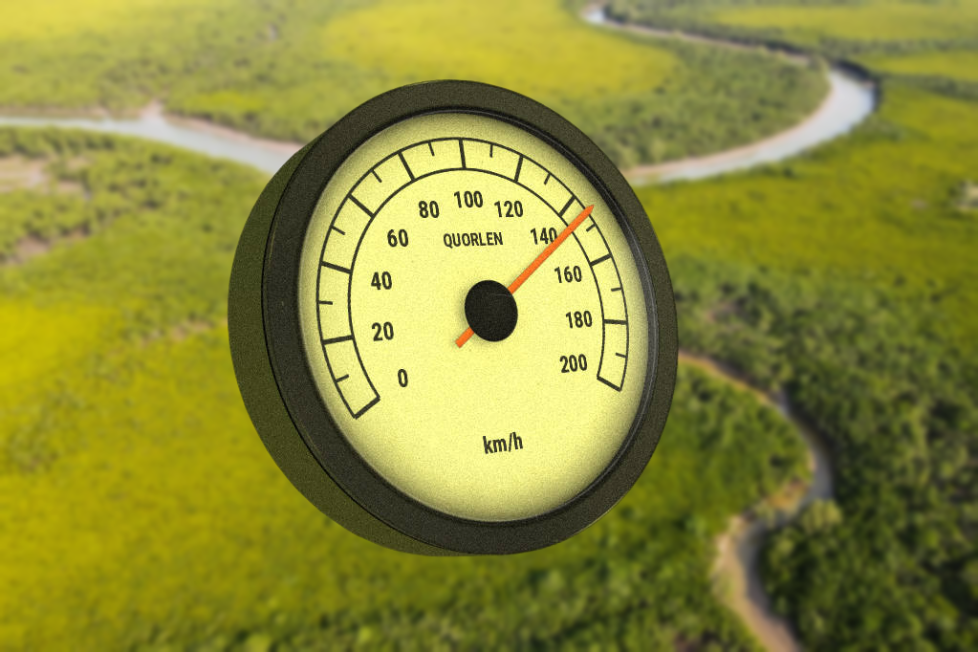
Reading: **145** km/h
